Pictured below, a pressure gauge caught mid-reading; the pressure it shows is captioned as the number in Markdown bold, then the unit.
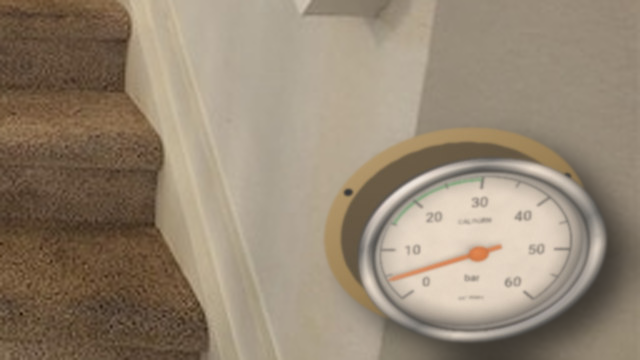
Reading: **5** bar
